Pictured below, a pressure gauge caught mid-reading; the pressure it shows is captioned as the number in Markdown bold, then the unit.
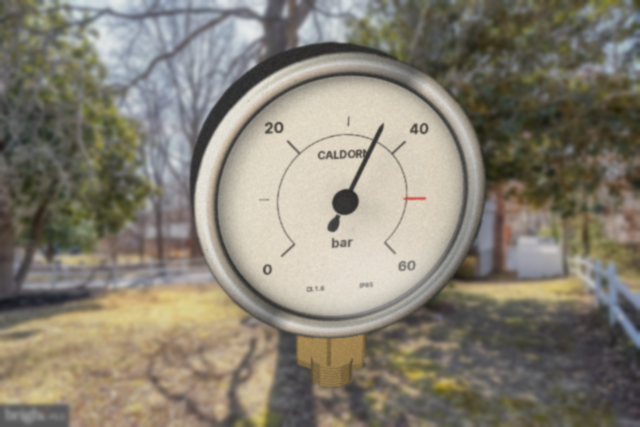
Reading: **35** bar
